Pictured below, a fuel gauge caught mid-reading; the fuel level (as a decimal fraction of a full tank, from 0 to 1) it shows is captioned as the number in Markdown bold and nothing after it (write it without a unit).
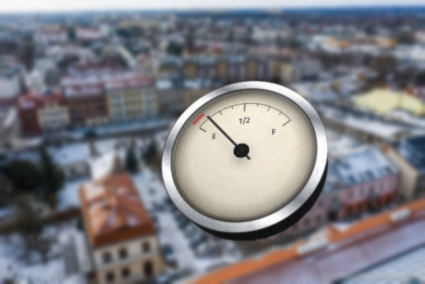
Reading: **0.125**
